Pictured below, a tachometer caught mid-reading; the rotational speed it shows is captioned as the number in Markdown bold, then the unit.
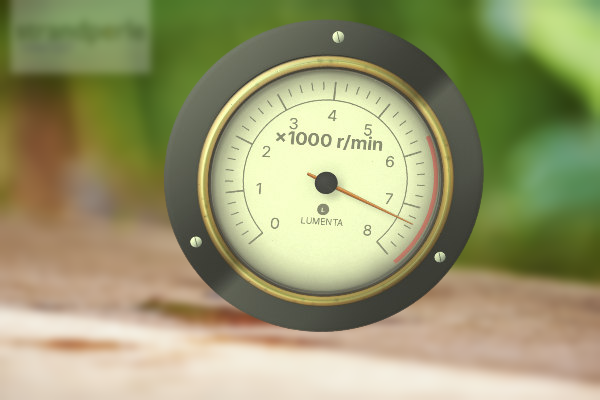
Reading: **7300** rpm
